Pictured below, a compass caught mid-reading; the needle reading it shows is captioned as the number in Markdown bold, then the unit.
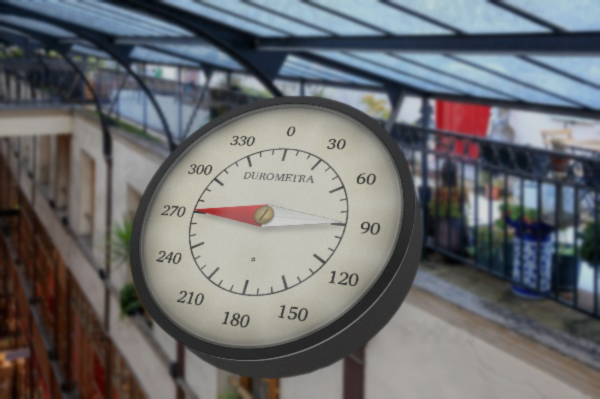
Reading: **270** °
